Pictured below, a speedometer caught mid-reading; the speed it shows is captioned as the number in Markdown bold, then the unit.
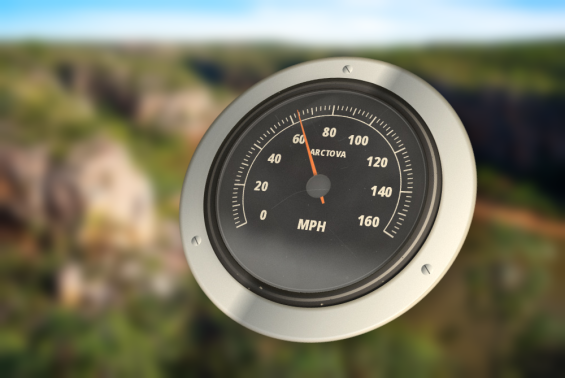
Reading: **64** mph
